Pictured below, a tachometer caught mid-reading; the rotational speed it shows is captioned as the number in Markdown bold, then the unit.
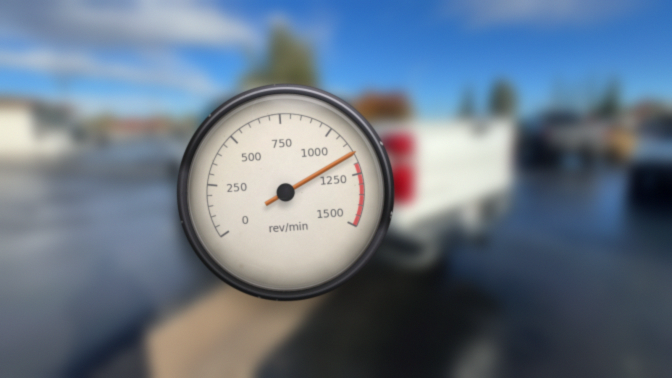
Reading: **1150** rpm
